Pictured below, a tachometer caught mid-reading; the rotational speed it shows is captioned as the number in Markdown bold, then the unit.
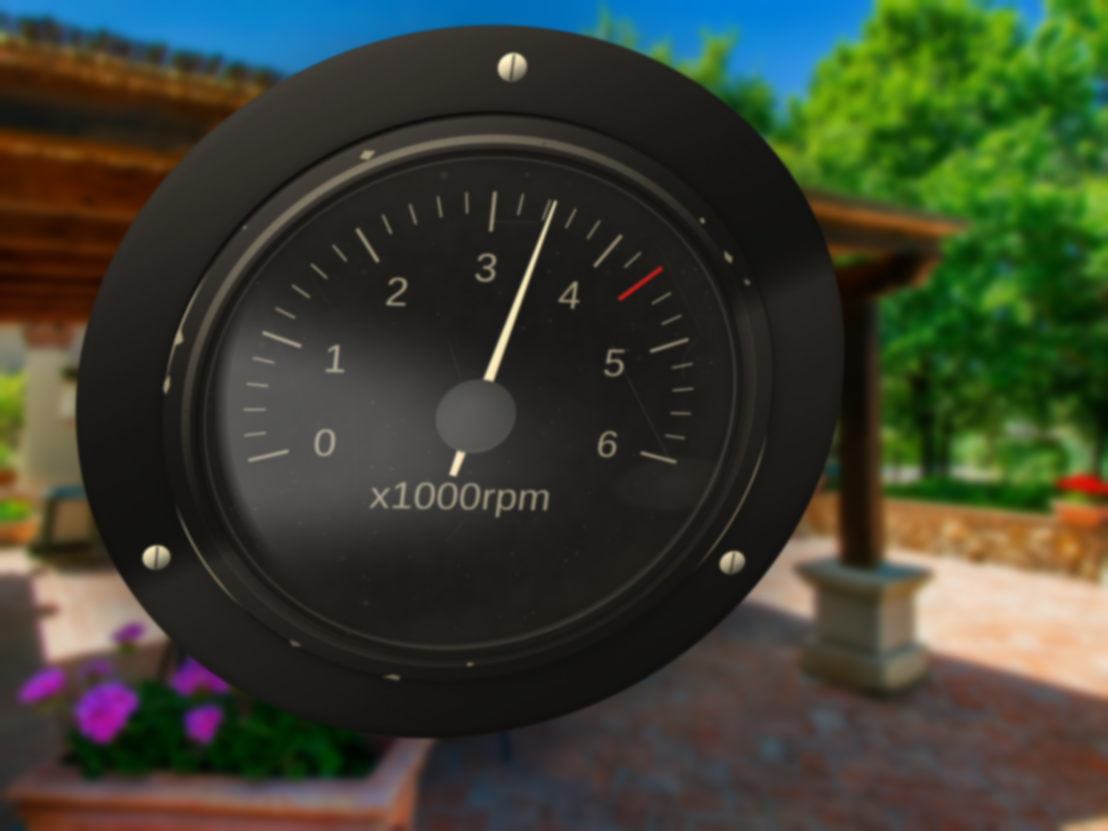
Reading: **3400** rpm
